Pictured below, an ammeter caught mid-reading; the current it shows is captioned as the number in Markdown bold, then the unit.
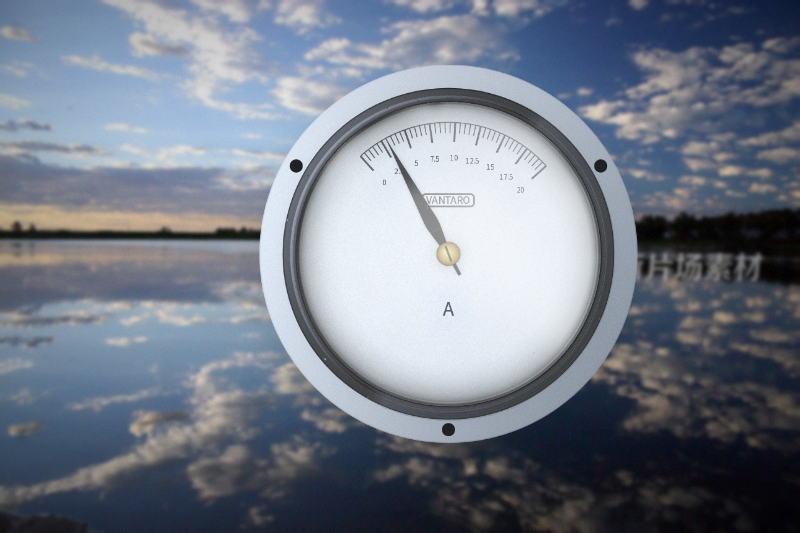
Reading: **3** A
